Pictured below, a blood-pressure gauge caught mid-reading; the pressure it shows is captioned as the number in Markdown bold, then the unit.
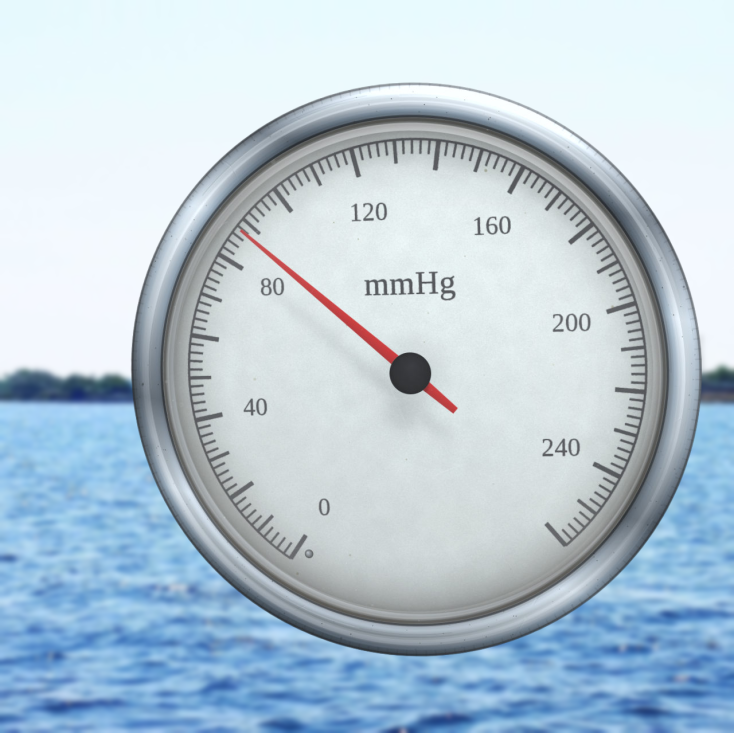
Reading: **88** mmHg
